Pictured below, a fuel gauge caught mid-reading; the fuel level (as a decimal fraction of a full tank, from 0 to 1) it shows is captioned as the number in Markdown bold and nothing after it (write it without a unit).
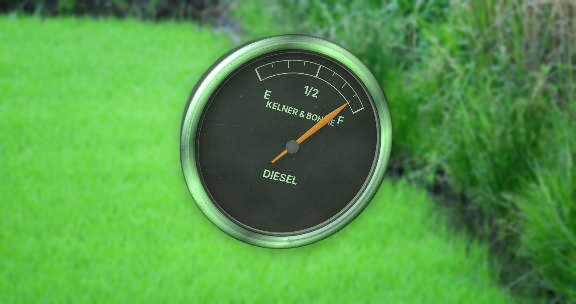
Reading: **0.875**
